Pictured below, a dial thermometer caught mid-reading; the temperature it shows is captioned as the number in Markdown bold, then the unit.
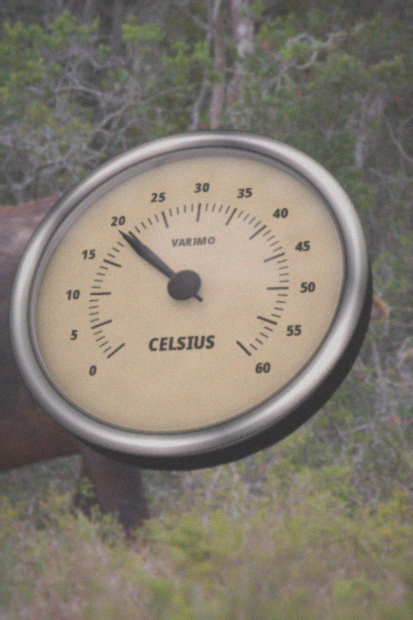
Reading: **19** °C
